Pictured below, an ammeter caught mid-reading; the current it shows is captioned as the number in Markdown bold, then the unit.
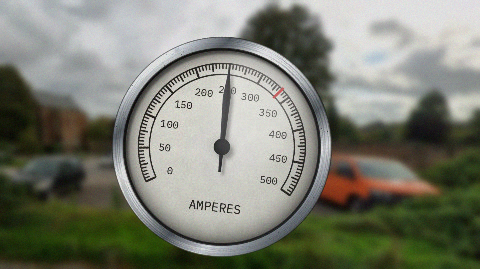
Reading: **250** A
